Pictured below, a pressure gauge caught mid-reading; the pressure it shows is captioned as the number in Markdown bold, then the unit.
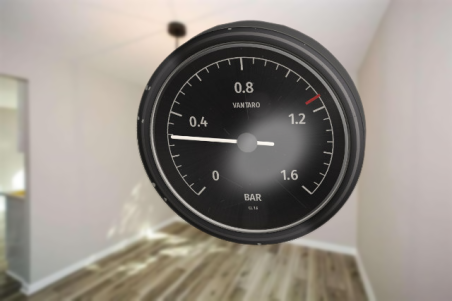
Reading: **0.3** bar
